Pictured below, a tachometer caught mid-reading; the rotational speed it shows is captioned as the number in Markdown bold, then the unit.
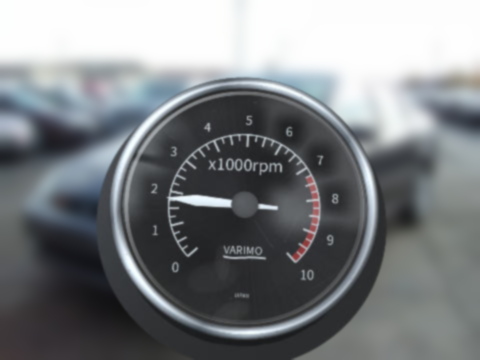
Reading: **1750** rpm
